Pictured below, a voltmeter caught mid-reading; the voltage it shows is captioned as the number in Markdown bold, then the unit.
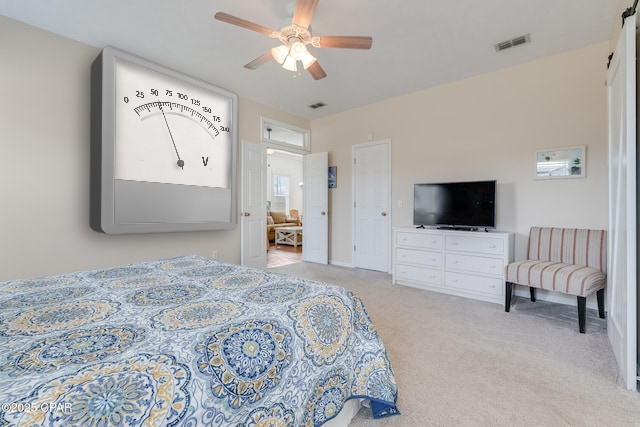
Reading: **50** V
